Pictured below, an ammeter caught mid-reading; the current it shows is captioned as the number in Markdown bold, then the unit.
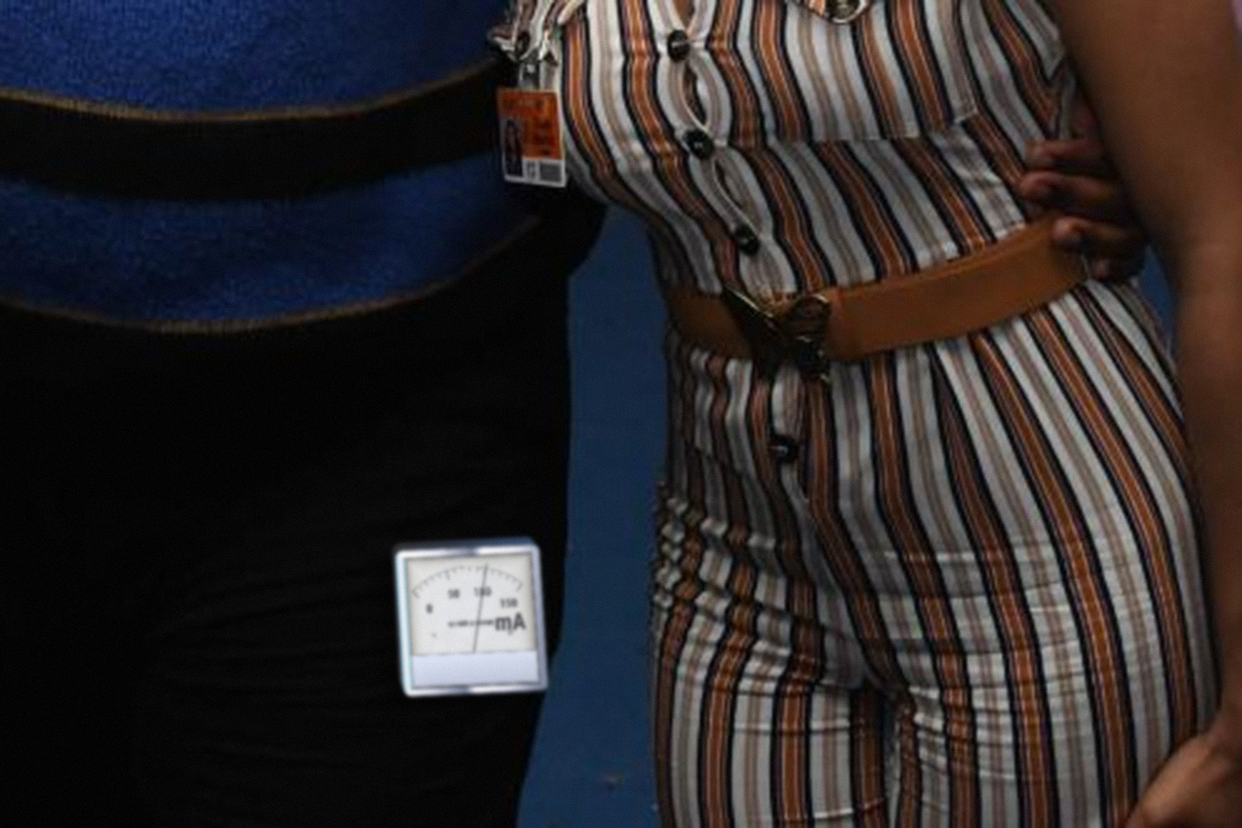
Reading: **100** mA
